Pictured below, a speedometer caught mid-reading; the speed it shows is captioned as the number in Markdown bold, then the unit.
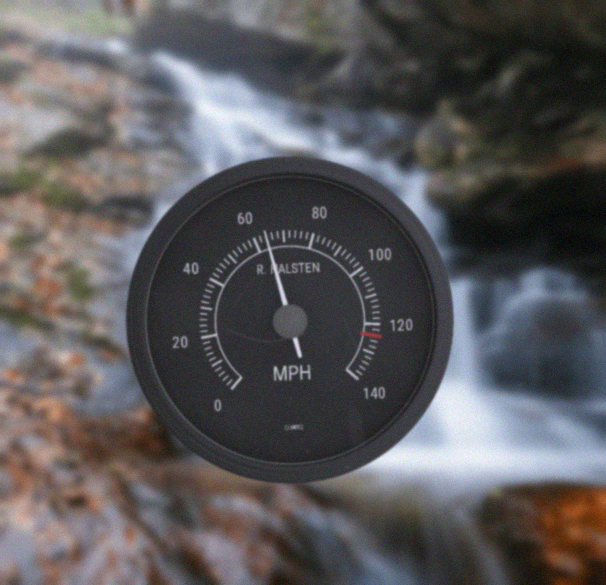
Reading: **64** mph
